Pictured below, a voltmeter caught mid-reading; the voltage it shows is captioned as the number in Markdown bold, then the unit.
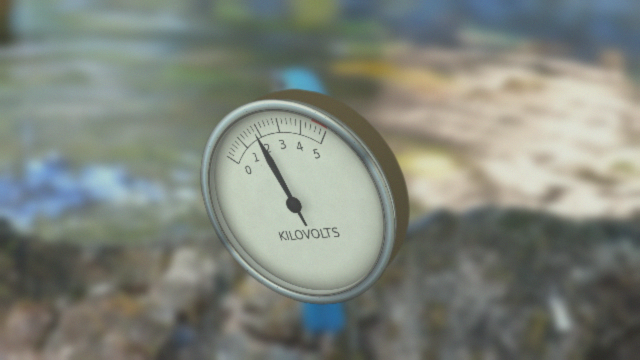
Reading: **2** kV
